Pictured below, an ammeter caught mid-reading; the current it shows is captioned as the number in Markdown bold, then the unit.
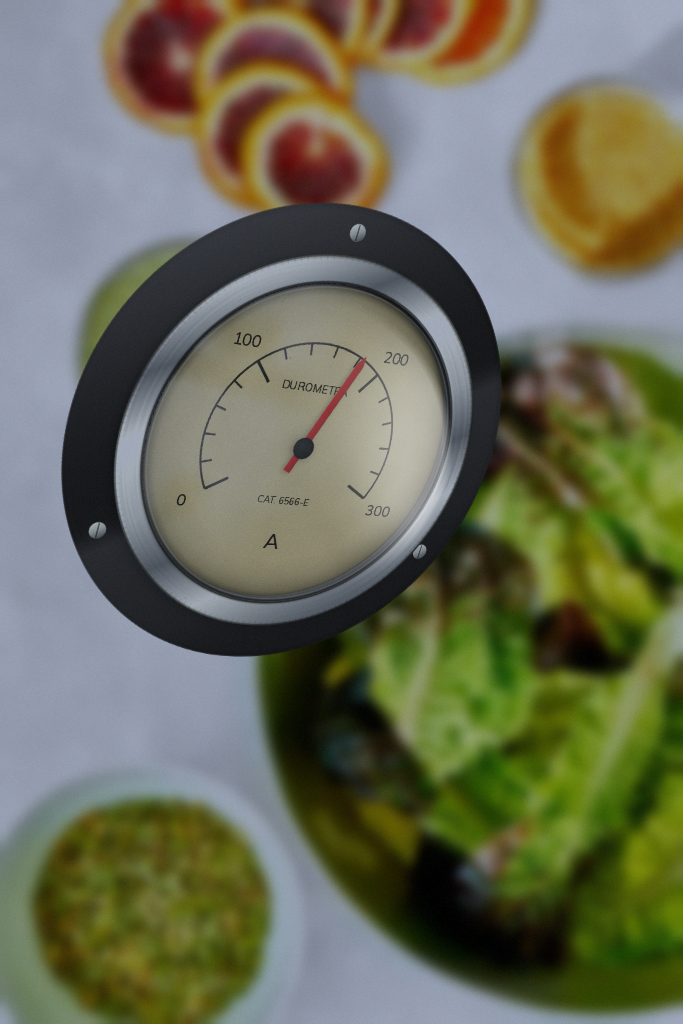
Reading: **180** A
